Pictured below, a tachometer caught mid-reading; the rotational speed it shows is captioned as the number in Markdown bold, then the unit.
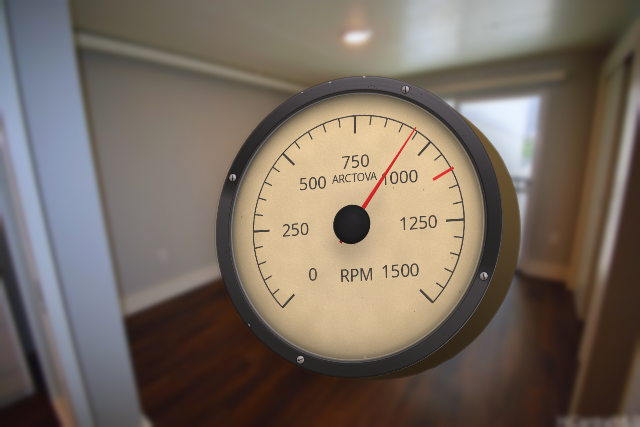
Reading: **950** rpm
